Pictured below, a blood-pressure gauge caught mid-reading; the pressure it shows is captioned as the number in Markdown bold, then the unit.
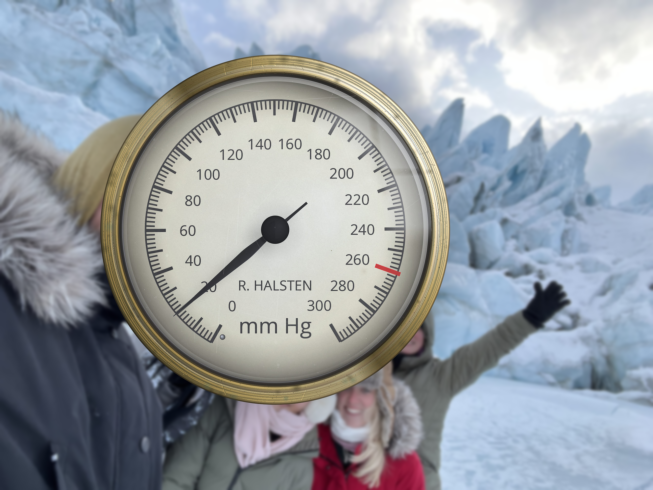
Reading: **20** mmHg
